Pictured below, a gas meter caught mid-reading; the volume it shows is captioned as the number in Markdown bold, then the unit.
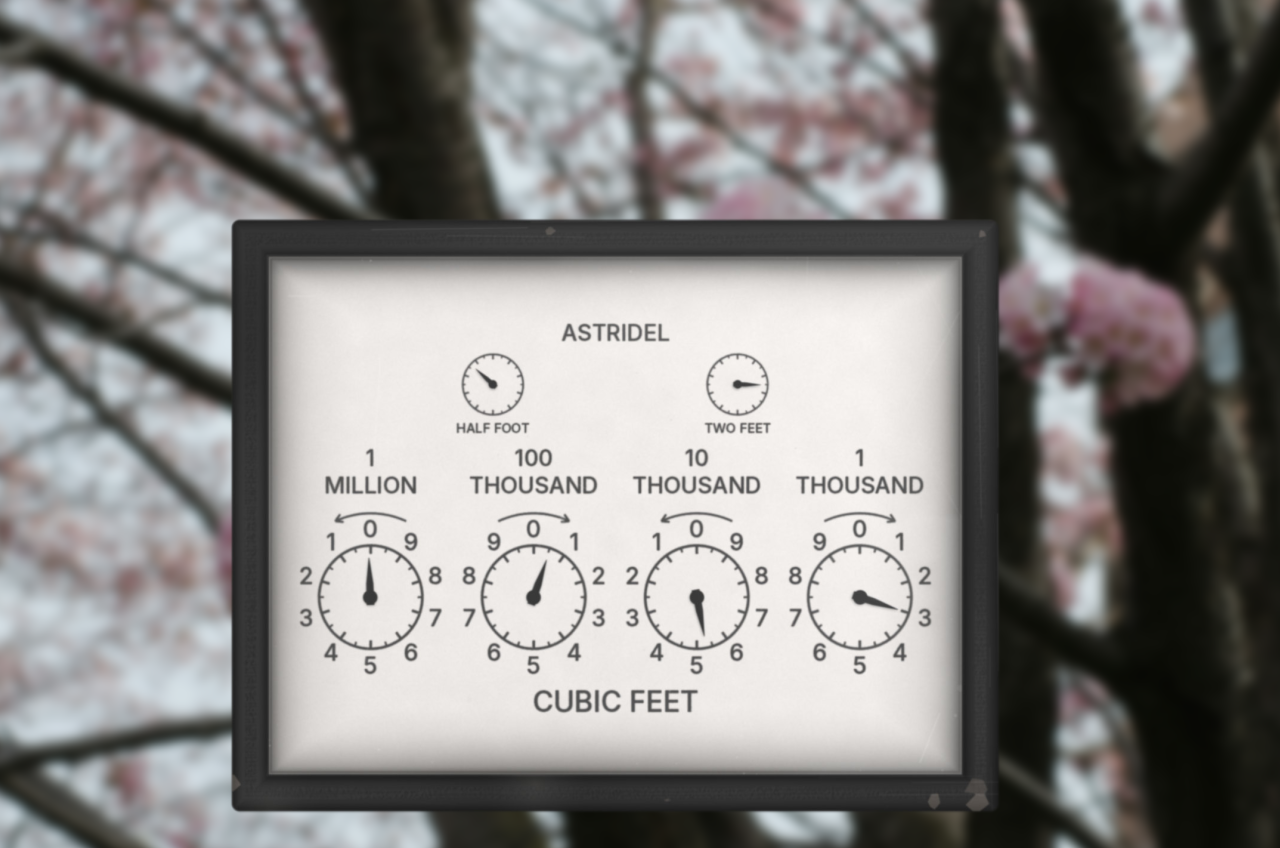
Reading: **5300** ft³
